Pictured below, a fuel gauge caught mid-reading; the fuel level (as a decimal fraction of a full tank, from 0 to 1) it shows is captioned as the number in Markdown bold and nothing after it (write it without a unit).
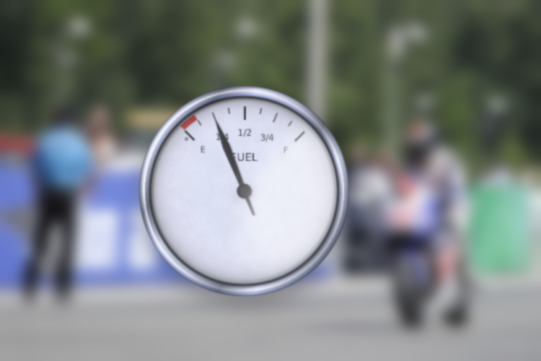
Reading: **0.25**
